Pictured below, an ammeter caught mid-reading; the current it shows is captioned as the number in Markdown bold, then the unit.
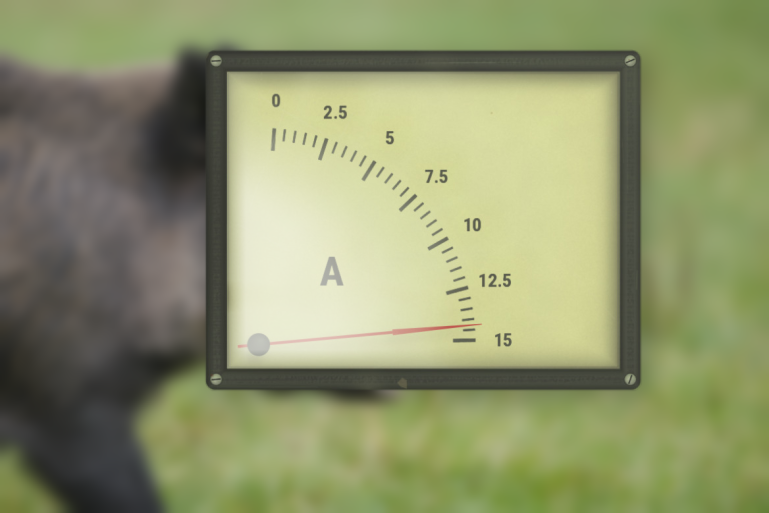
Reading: **14.25** A
